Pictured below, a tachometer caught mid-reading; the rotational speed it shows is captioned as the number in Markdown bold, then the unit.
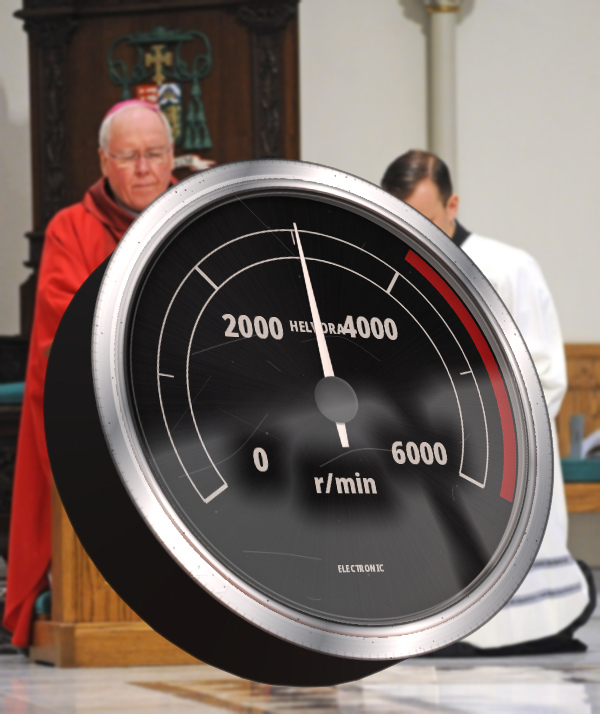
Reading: **3000** rpm
